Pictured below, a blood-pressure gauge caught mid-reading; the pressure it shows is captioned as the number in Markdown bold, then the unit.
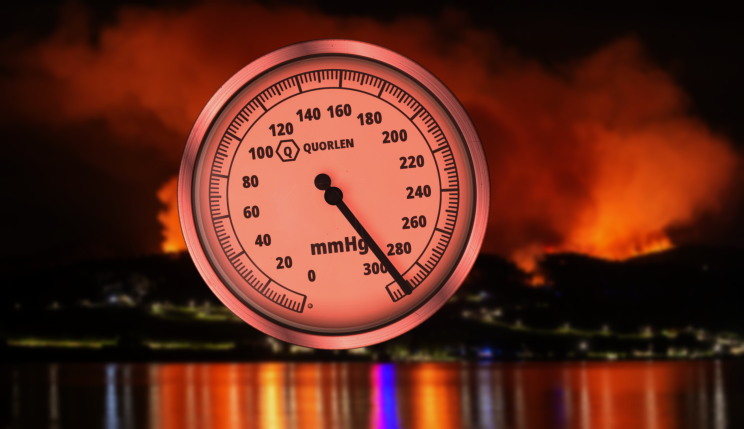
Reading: **292** mmHg
